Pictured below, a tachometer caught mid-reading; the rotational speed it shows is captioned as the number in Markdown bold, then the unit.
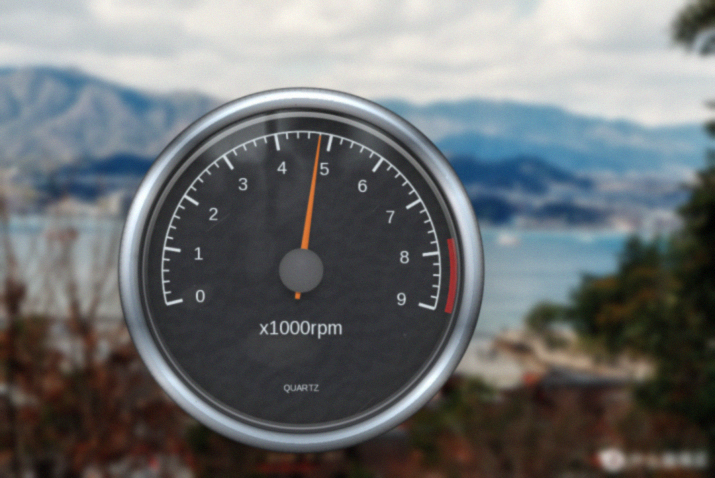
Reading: **4800** rpm
